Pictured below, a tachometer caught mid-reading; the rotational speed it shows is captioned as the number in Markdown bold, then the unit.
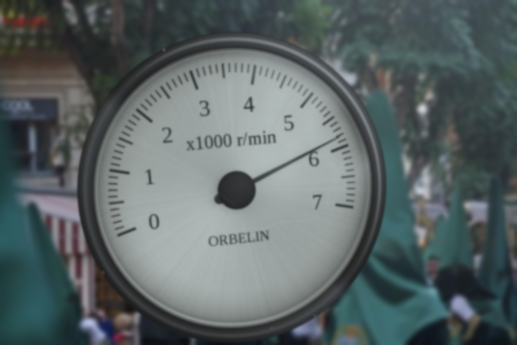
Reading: **5800** rpm
